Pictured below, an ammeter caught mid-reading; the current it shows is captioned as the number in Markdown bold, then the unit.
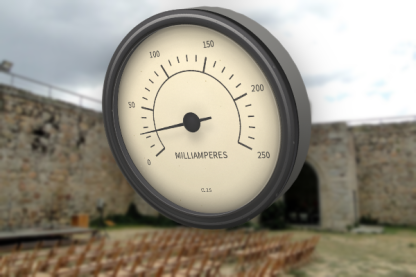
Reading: **25** mA
